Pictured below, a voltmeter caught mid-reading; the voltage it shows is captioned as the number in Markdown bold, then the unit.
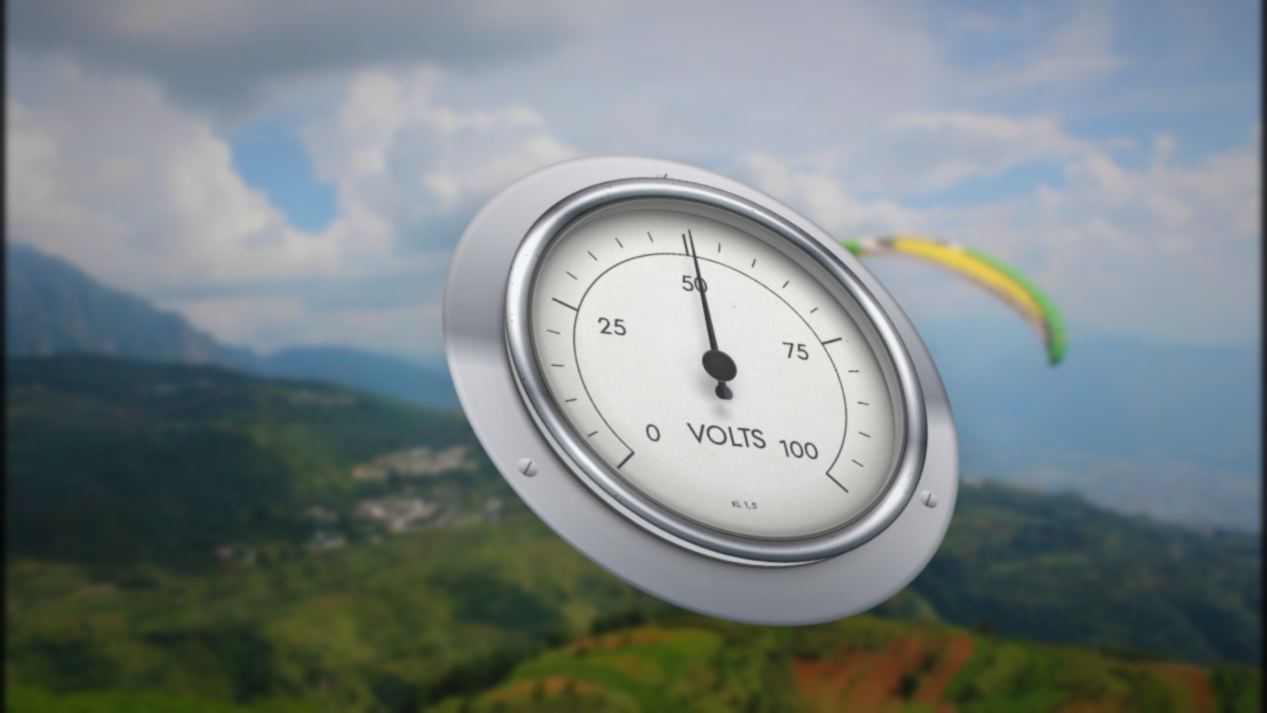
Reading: **50** V
